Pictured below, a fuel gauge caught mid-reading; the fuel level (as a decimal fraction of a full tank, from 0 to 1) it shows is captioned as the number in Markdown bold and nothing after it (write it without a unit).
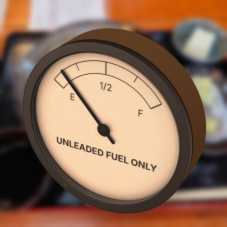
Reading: **0.125**
